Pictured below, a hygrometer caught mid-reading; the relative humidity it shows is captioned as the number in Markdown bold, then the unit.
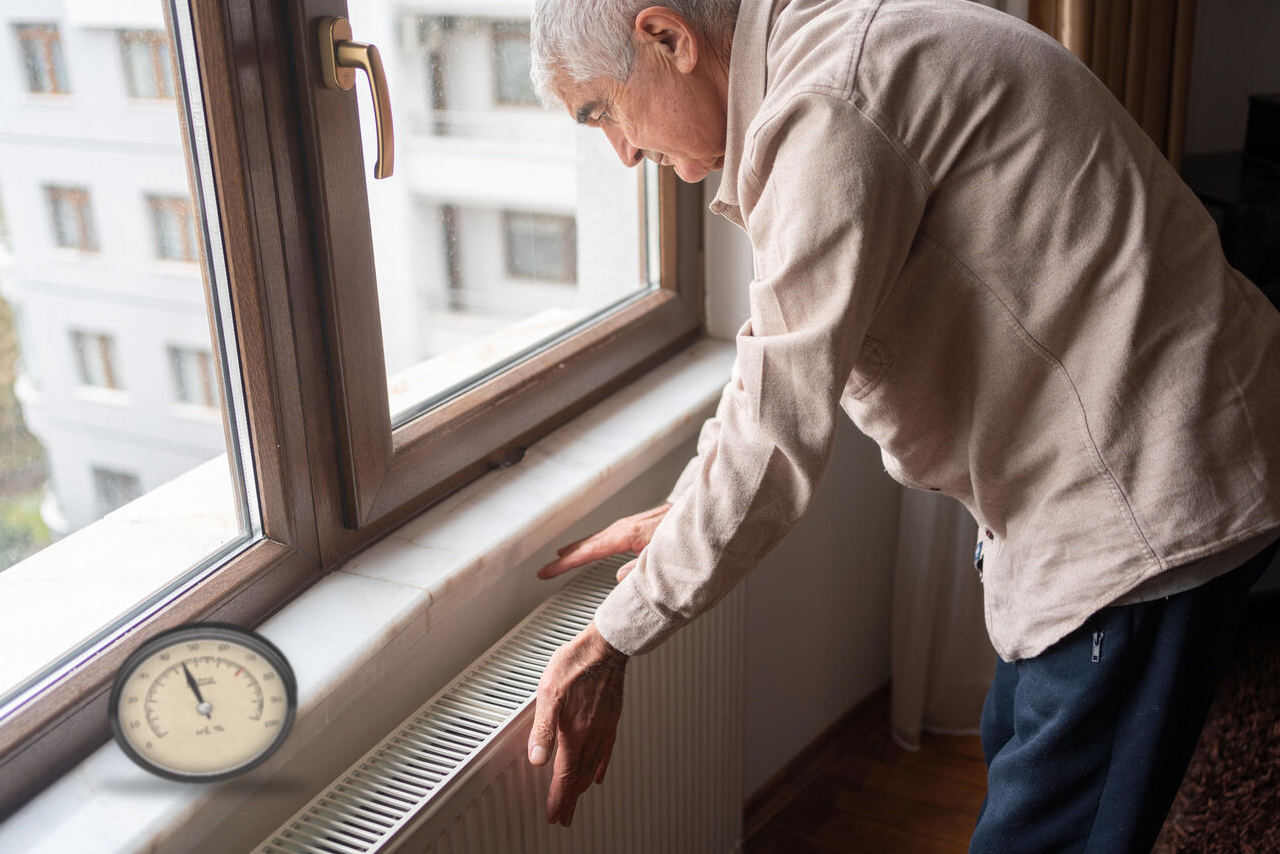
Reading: **45** %
